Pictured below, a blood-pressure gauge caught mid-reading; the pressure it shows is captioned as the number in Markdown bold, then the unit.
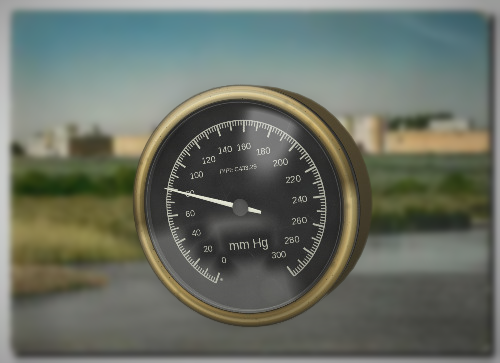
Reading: **80** mmHg
